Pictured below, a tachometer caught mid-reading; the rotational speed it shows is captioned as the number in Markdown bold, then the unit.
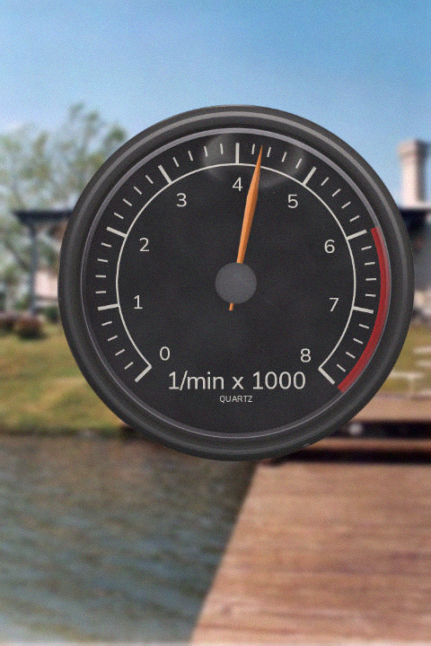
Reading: **4300** rpm
